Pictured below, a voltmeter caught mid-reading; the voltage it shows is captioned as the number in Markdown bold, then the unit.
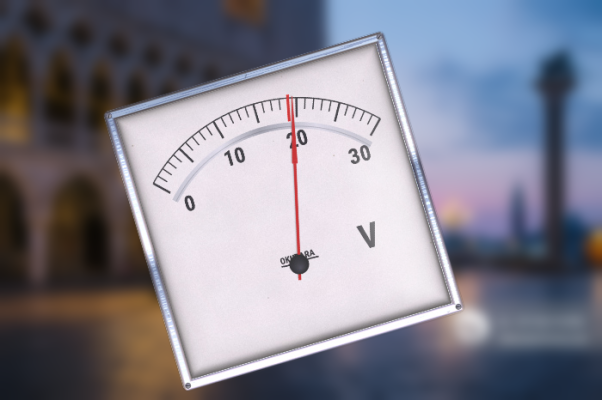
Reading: **19.5** V
